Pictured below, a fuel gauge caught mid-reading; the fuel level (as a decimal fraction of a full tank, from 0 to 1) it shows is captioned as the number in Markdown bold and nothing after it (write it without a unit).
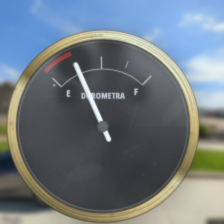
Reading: **0.25**
